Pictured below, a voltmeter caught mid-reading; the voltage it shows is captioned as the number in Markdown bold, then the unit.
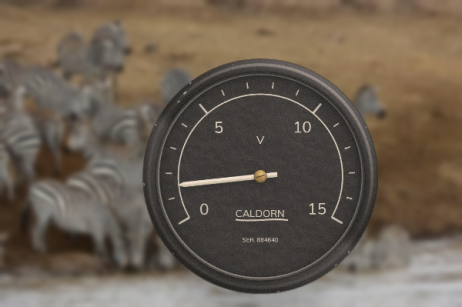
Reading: **1.5** V
